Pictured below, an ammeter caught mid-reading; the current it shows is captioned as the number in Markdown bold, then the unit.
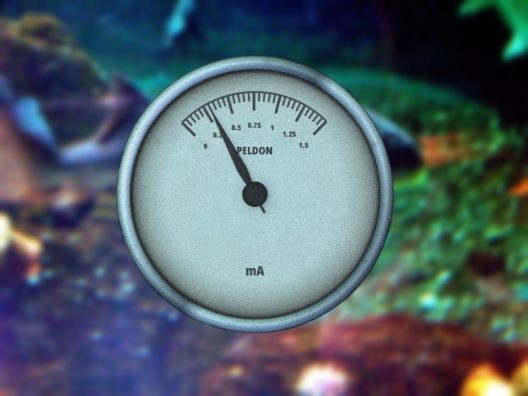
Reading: **0.3** mA
